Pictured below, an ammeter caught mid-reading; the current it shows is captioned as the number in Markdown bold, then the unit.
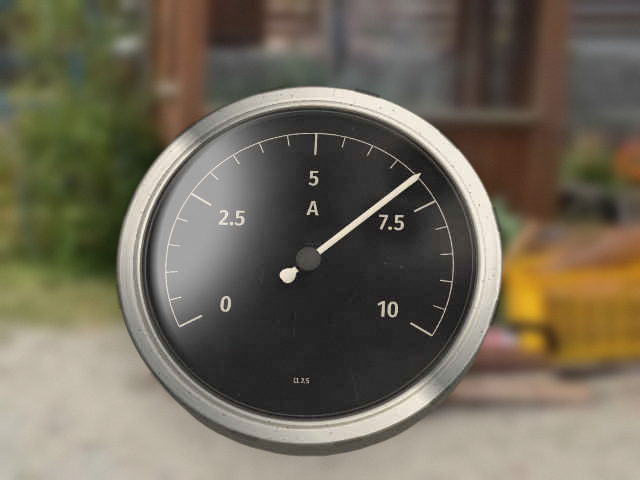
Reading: **7** A
